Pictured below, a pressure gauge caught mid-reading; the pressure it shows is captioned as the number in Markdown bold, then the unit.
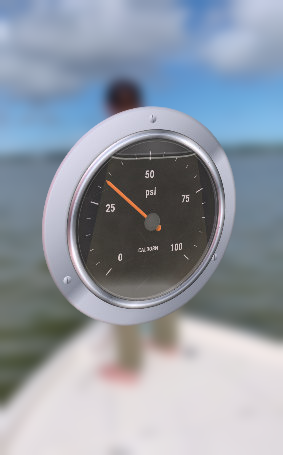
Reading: **32.5** psi
